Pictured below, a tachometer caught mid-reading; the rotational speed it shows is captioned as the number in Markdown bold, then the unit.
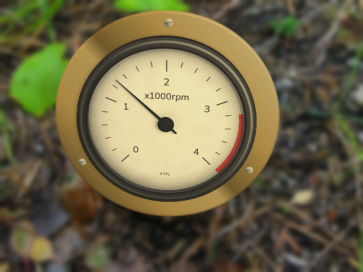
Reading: **1300** rpm
